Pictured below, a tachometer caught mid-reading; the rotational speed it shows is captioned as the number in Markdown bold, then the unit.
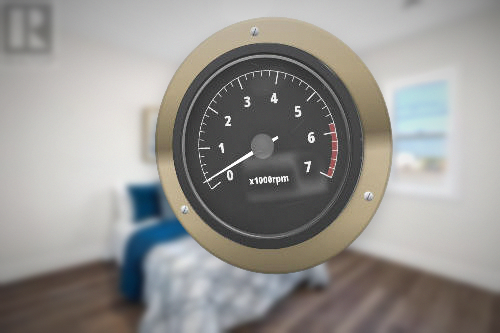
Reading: **200** rpm
